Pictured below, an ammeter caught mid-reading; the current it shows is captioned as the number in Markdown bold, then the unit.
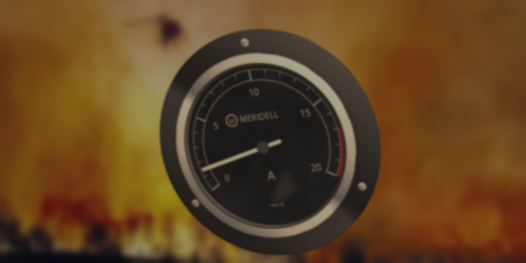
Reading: **1.5** A
